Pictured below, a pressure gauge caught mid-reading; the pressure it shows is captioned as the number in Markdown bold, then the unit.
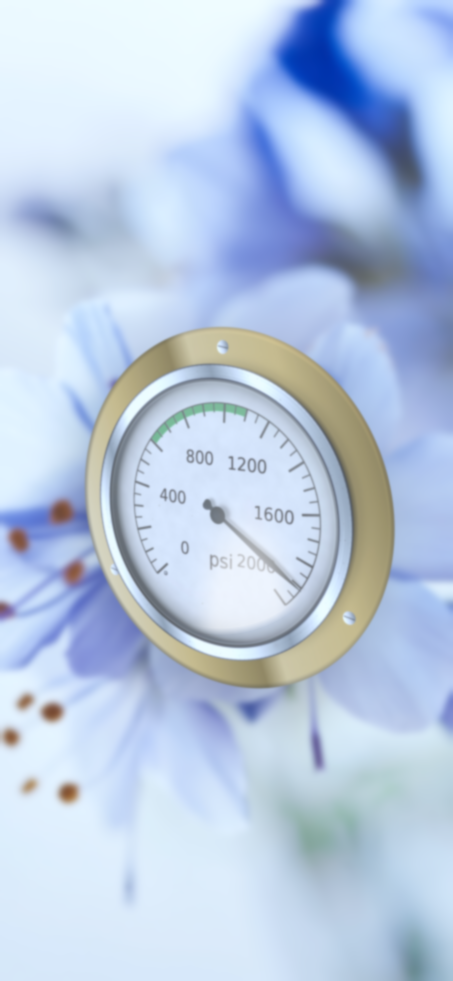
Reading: **1900** psi
